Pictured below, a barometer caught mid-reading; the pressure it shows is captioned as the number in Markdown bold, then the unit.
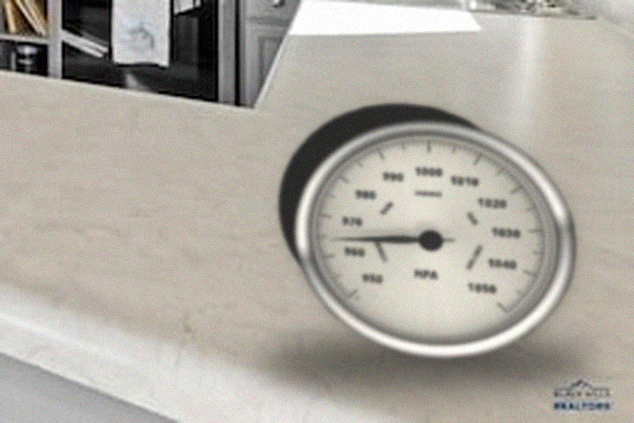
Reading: **965** hPa
